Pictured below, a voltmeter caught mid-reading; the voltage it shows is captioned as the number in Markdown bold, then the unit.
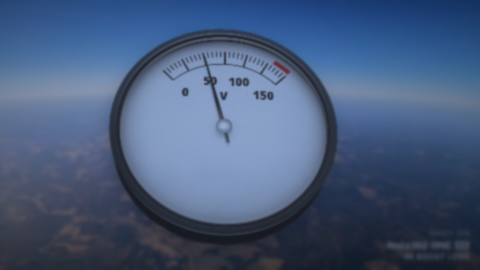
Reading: **50** V
